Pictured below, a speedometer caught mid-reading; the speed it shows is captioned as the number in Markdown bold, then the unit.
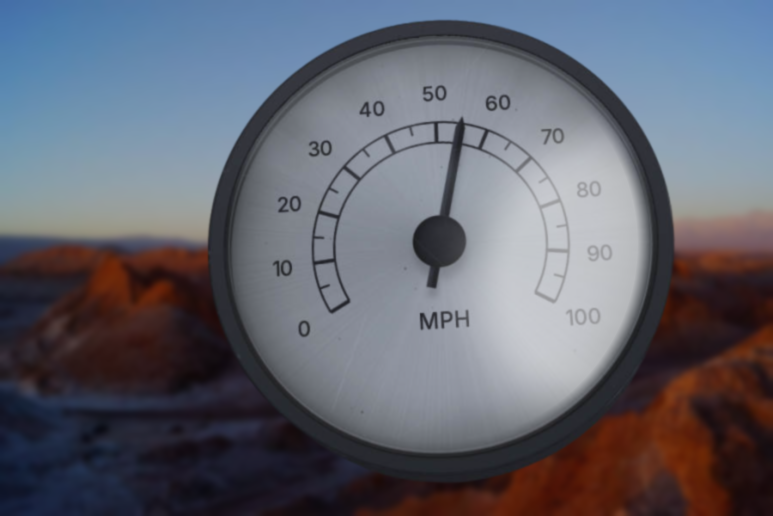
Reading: **55** mph
